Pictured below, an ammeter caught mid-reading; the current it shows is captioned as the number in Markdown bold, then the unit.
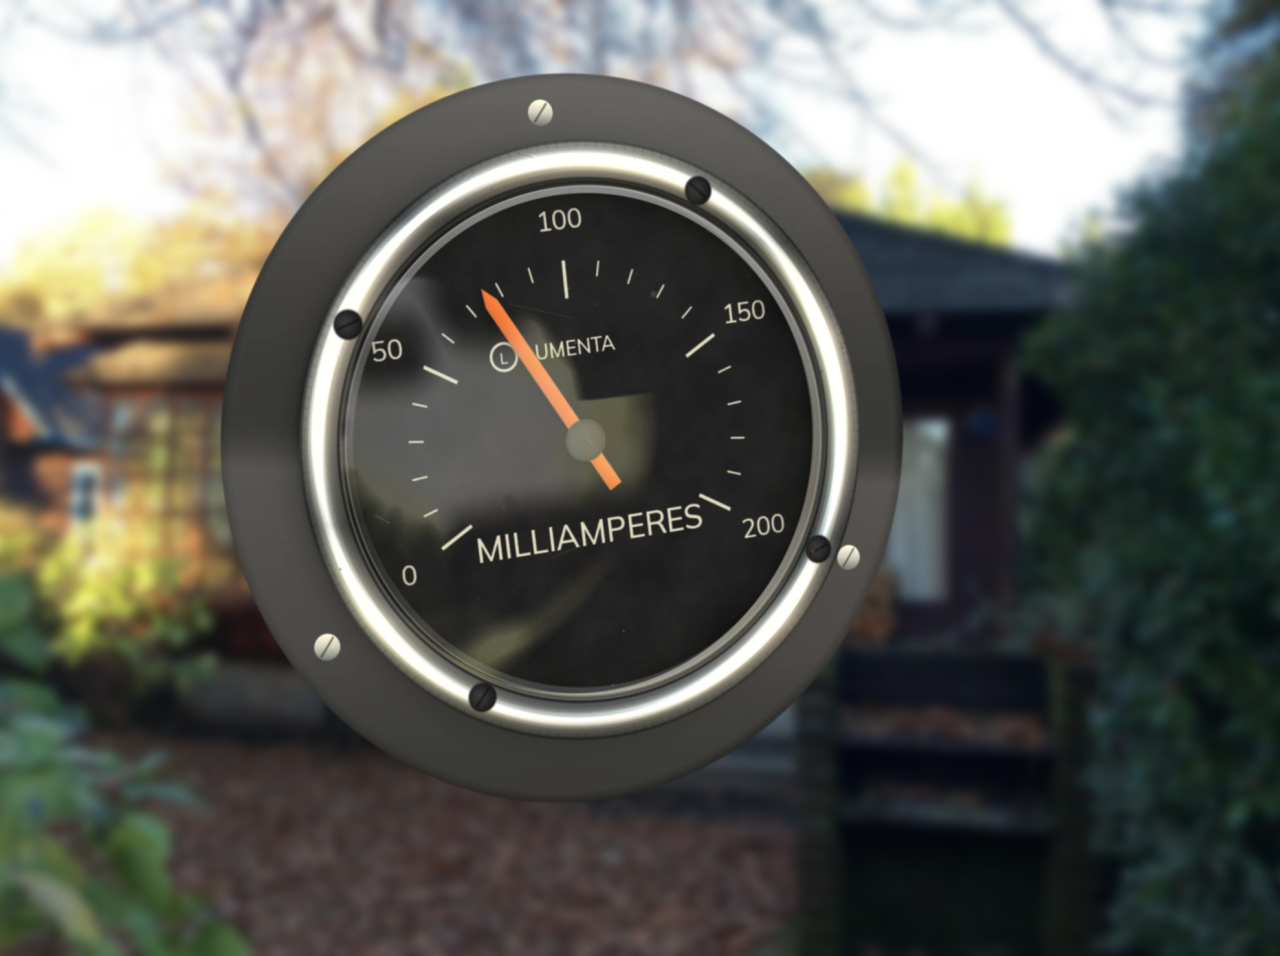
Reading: **75** mA
